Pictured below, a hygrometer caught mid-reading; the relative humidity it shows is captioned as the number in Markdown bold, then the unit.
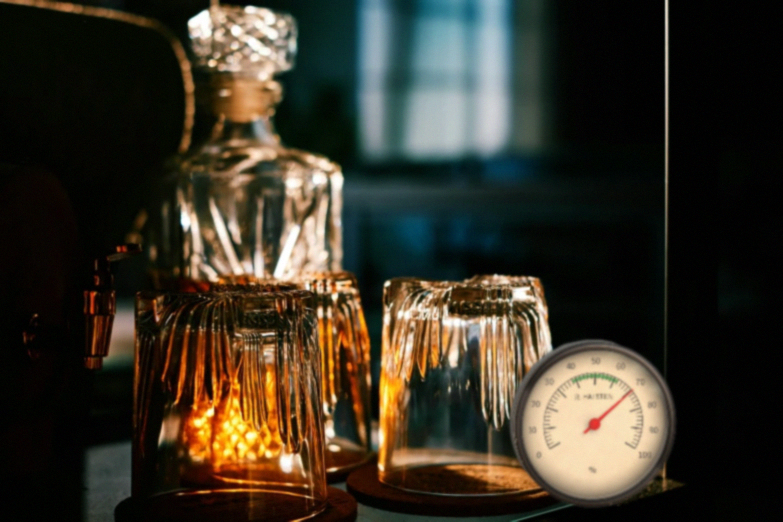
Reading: **70** %
